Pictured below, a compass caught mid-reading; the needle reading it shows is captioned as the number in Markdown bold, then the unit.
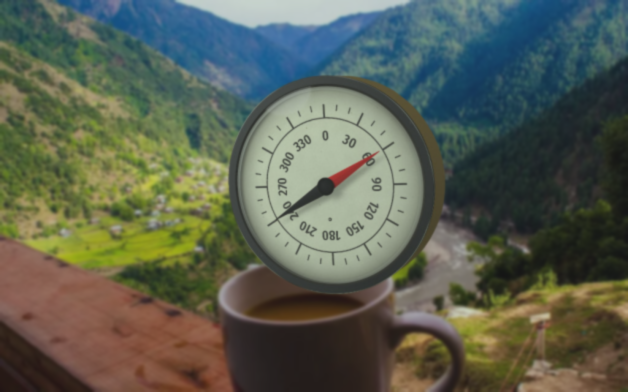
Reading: **60** °
